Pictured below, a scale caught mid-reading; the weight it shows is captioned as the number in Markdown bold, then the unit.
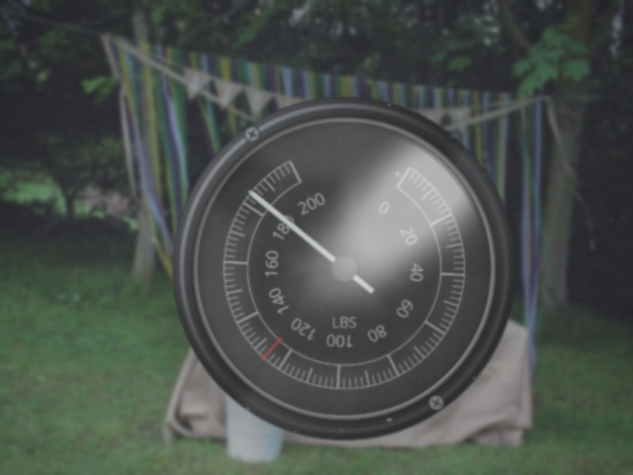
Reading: **184** lb
